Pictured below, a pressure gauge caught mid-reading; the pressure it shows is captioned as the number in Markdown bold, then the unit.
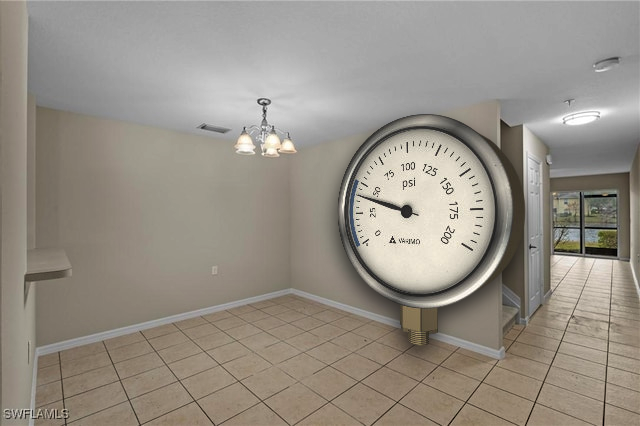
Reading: **40** psi
